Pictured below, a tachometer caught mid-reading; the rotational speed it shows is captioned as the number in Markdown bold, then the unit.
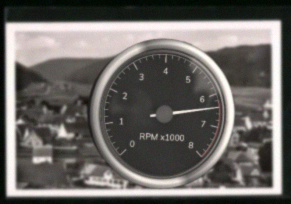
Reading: **6400** rpm
